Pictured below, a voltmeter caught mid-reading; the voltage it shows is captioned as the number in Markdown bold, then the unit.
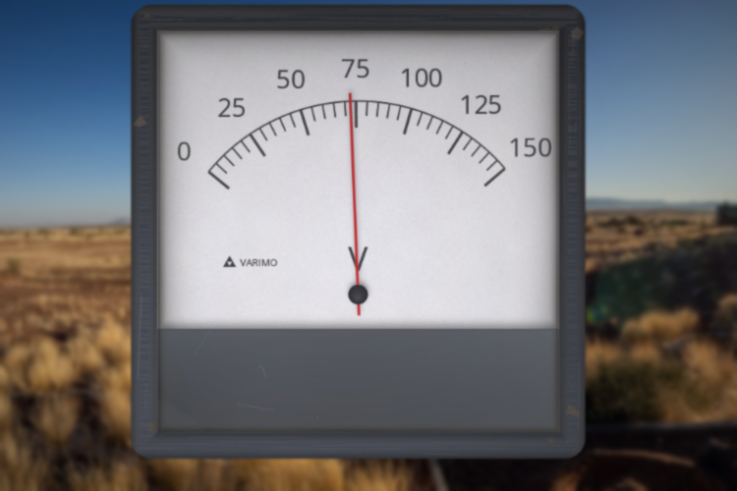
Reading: **72.5** V
